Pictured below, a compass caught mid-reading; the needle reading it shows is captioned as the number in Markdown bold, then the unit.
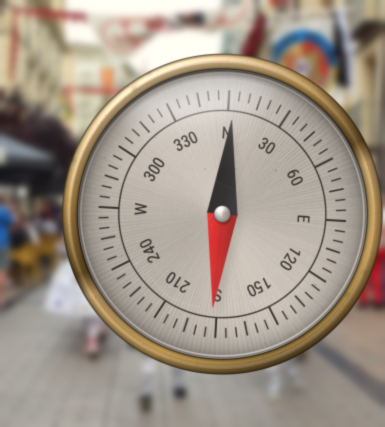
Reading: **182.5** °
